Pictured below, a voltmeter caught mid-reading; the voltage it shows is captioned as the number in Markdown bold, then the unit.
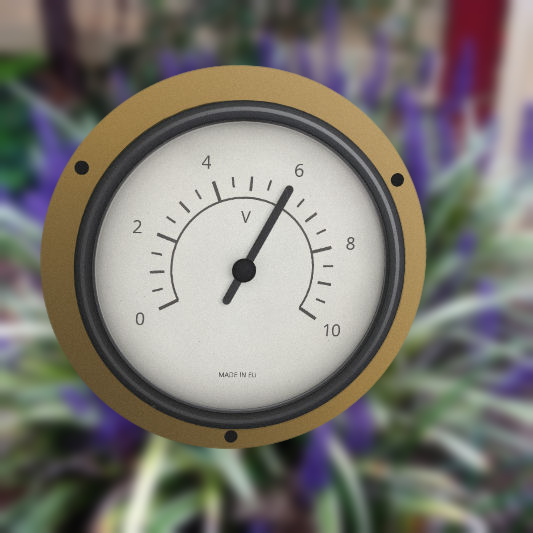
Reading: **6** V
